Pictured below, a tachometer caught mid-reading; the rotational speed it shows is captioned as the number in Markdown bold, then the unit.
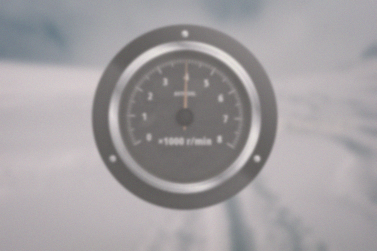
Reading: **4000** rpm
